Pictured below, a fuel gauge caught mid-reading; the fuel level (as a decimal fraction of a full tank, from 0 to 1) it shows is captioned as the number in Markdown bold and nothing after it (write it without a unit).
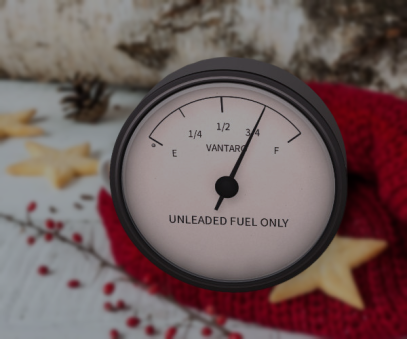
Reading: **0.75**
